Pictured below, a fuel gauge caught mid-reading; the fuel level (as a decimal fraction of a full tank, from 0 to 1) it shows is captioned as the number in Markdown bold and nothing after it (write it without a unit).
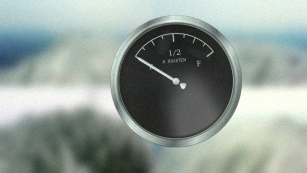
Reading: **0**
